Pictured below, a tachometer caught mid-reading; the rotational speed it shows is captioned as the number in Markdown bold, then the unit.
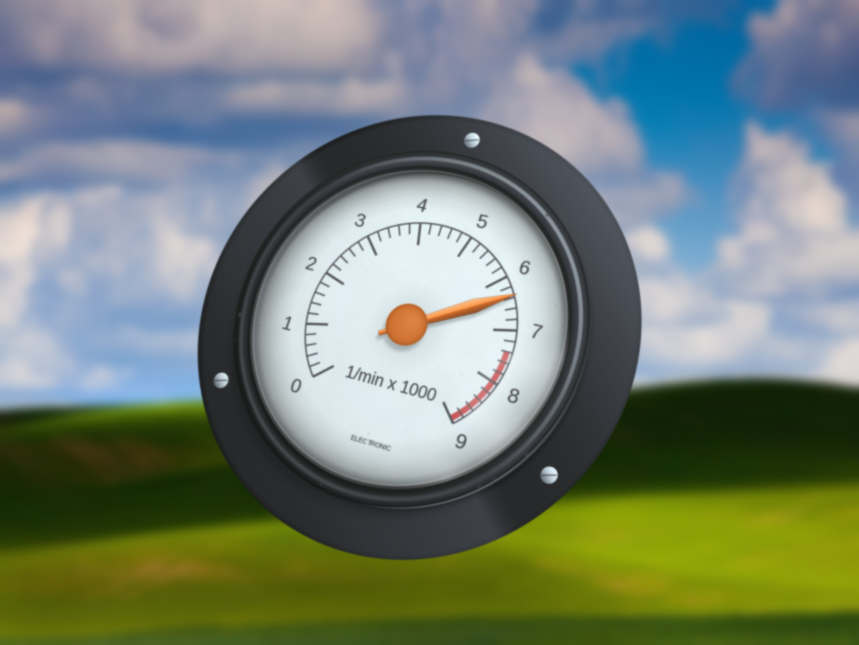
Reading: **6400** rpm
